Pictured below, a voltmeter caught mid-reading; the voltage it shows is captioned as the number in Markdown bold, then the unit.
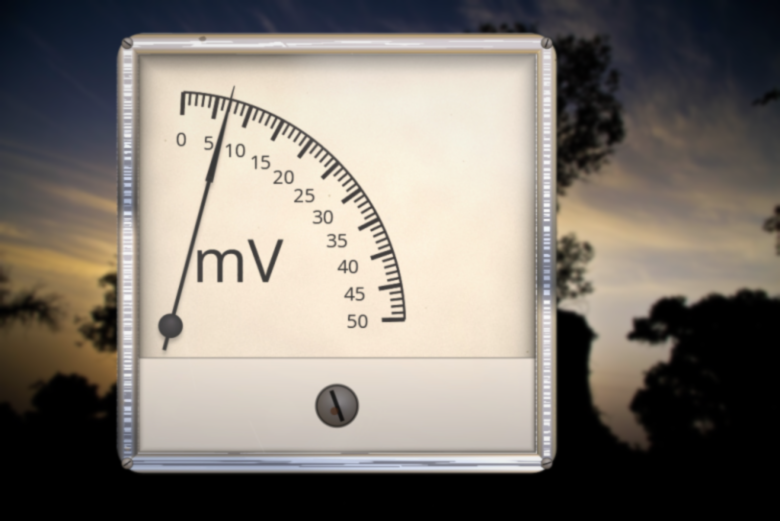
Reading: **7** mV
